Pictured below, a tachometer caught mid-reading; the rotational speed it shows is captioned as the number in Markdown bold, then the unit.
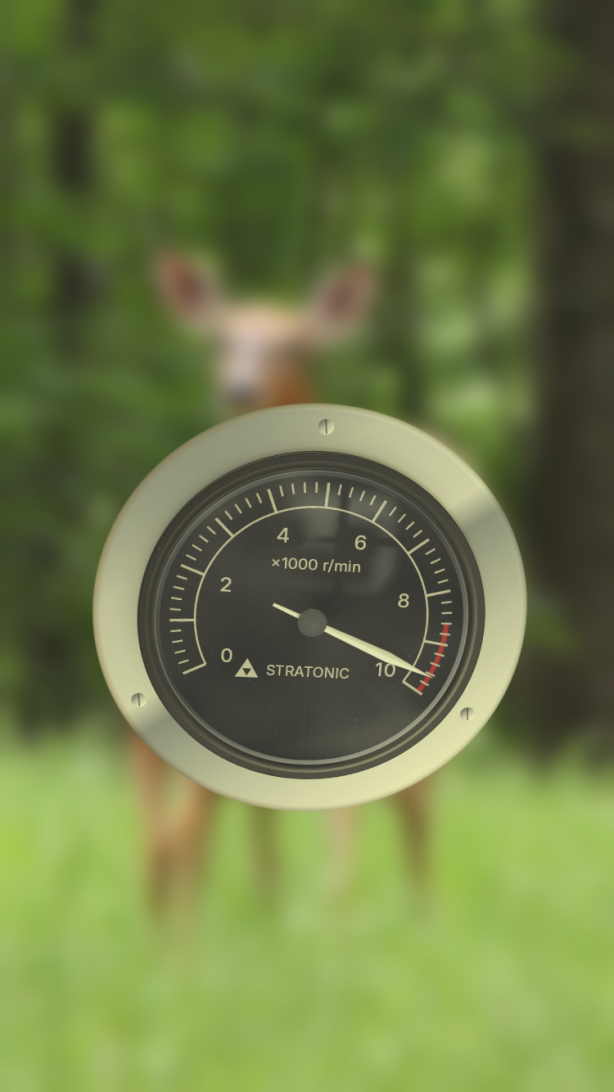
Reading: **9600** rpm
